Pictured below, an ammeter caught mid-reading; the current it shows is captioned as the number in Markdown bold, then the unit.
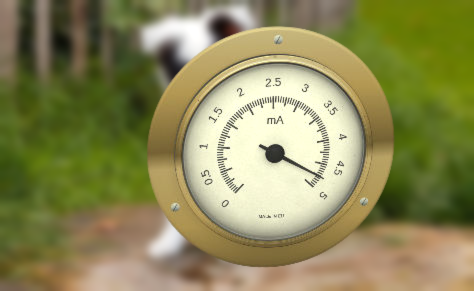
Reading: **4.75** mA
